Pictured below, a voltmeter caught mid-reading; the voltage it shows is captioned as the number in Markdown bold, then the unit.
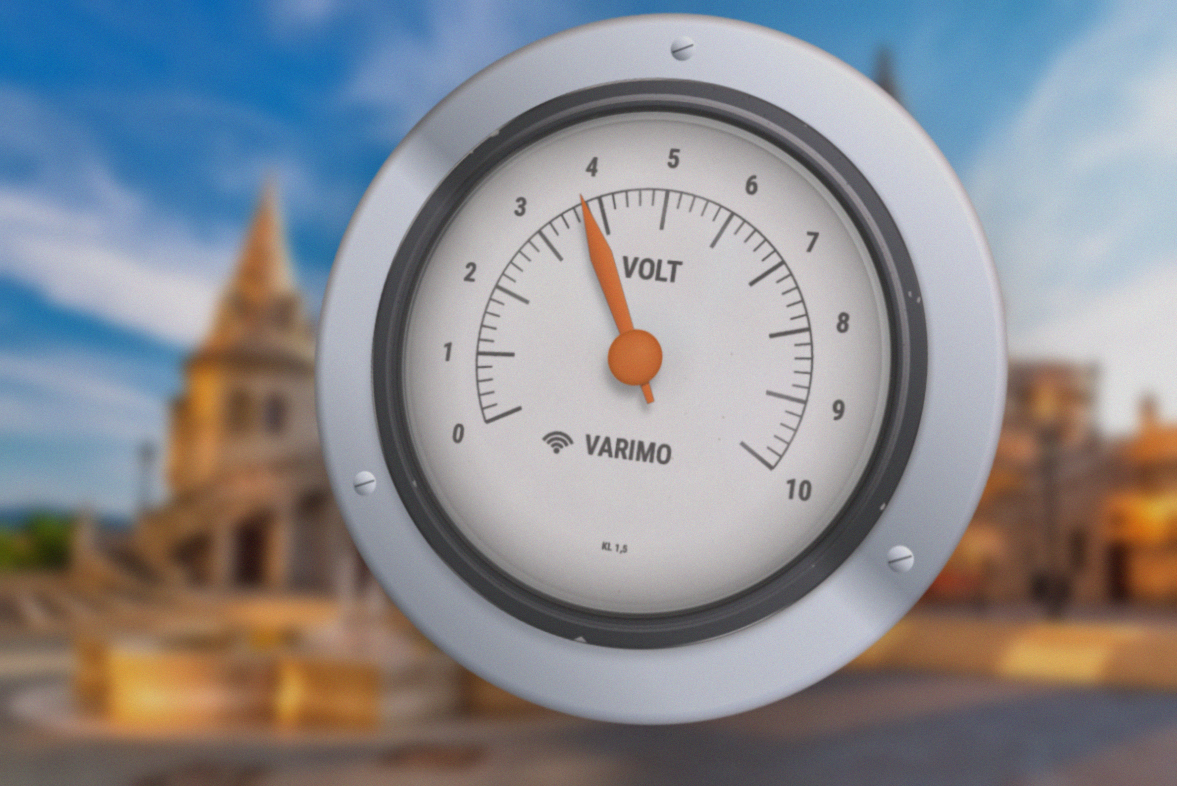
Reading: **3.8** V
